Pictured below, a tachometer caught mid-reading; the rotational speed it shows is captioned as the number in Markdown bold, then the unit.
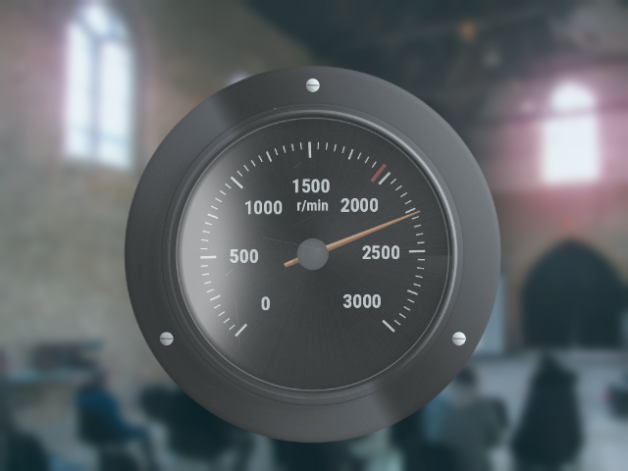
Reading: **2275** rpm
